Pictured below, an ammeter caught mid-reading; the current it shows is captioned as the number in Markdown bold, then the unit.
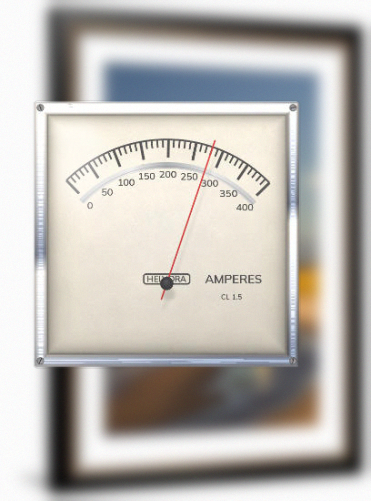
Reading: **280** A
